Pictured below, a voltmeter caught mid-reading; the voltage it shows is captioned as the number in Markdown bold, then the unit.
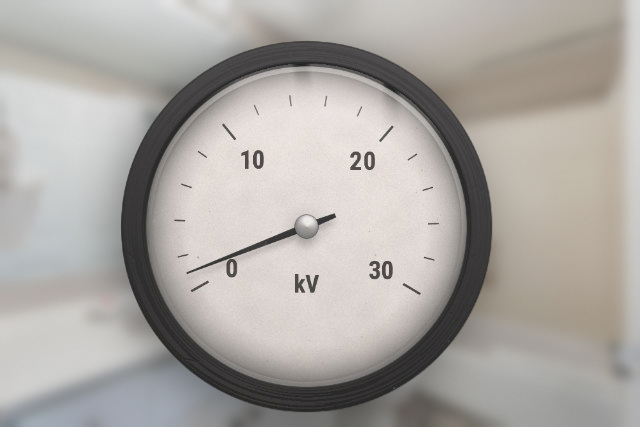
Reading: **1** kV
